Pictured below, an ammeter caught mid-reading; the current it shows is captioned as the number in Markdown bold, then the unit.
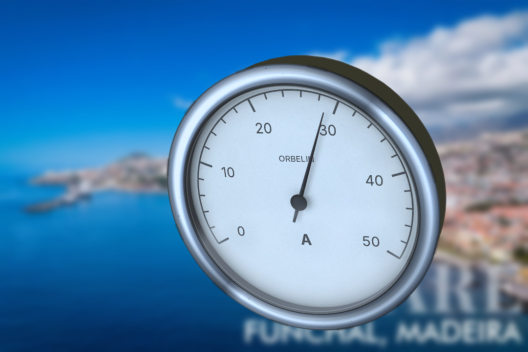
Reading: **29** A
